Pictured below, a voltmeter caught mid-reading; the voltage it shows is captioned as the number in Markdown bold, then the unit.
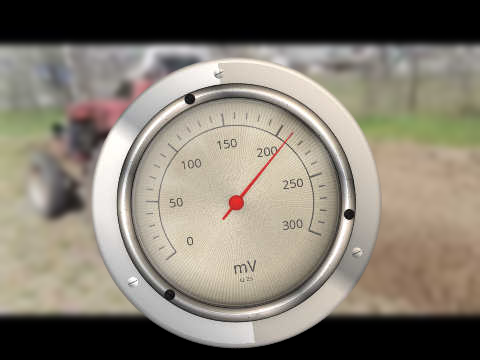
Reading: **210** mV
